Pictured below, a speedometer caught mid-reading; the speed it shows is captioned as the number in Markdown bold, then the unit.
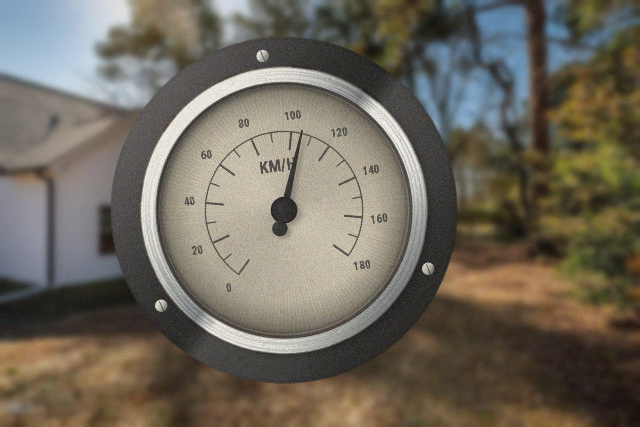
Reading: **105** km/h
